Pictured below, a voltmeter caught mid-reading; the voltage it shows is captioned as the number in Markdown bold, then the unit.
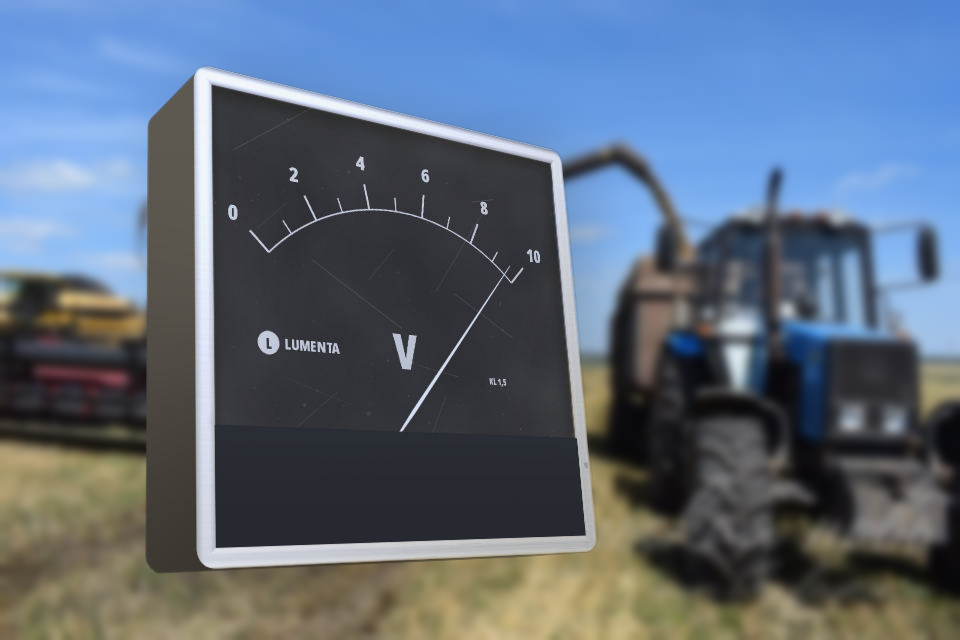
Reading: **9.5** V
